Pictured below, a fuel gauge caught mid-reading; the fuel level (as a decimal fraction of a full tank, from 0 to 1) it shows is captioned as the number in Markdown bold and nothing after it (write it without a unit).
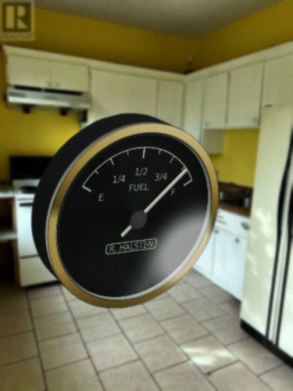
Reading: **0.875**
